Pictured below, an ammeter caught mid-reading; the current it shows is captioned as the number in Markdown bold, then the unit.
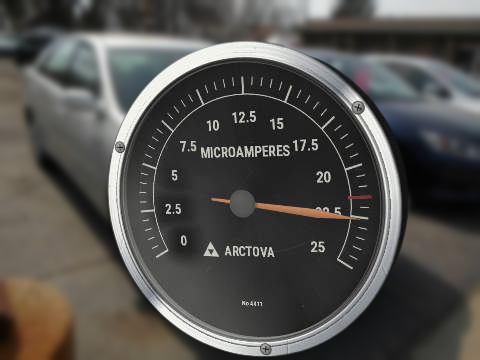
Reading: **22.5** µA
